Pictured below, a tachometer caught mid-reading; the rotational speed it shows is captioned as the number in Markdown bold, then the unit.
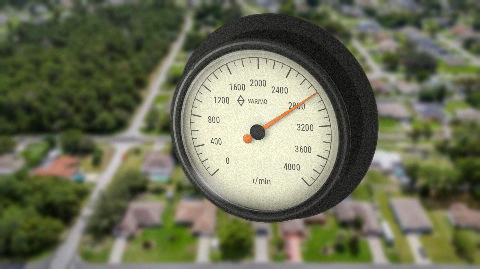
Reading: **2800** rpm
